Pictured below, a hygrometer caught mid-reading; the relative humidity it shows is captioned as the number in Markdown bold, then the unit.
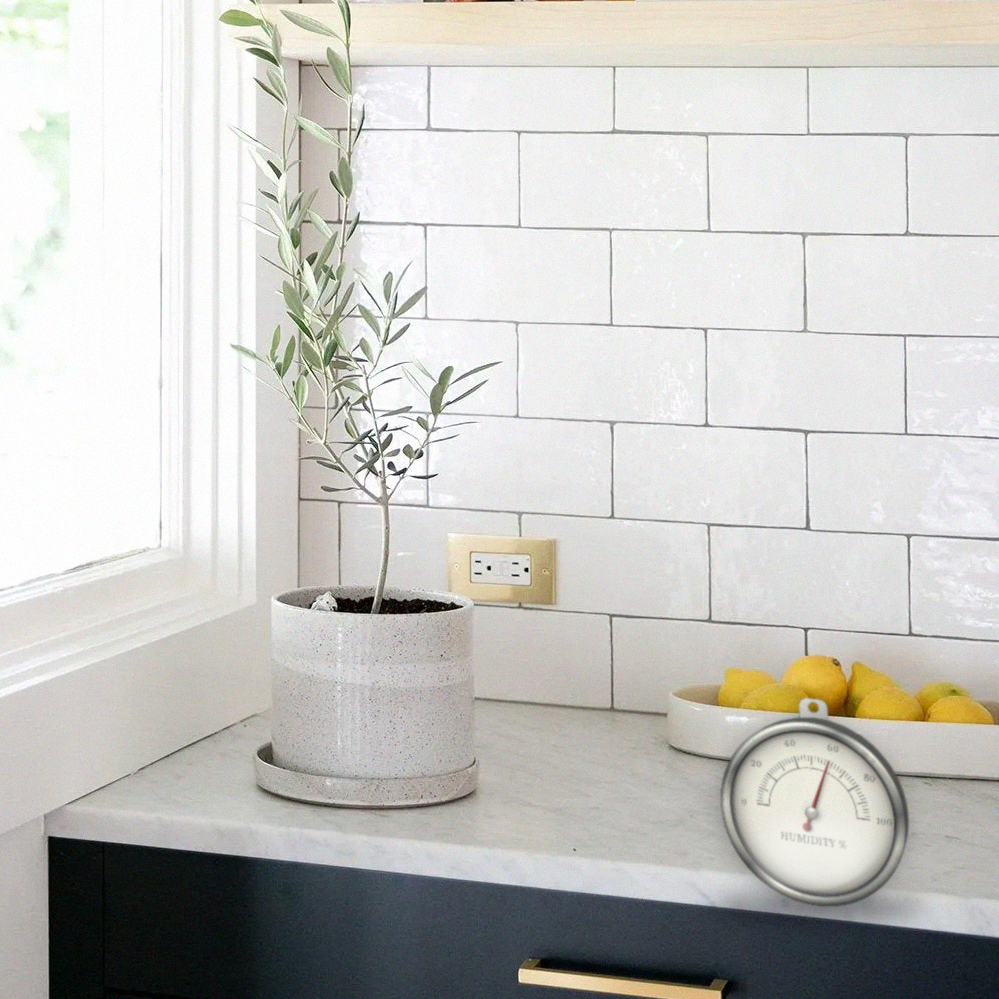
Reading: **60** %
